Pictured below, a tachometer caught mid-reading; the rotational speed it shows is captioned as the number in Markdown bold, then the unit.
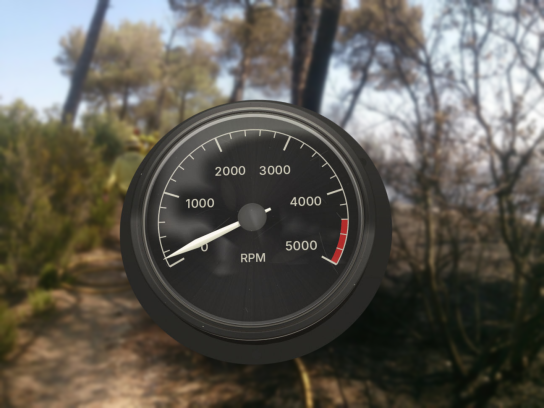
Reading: **100** rpm
